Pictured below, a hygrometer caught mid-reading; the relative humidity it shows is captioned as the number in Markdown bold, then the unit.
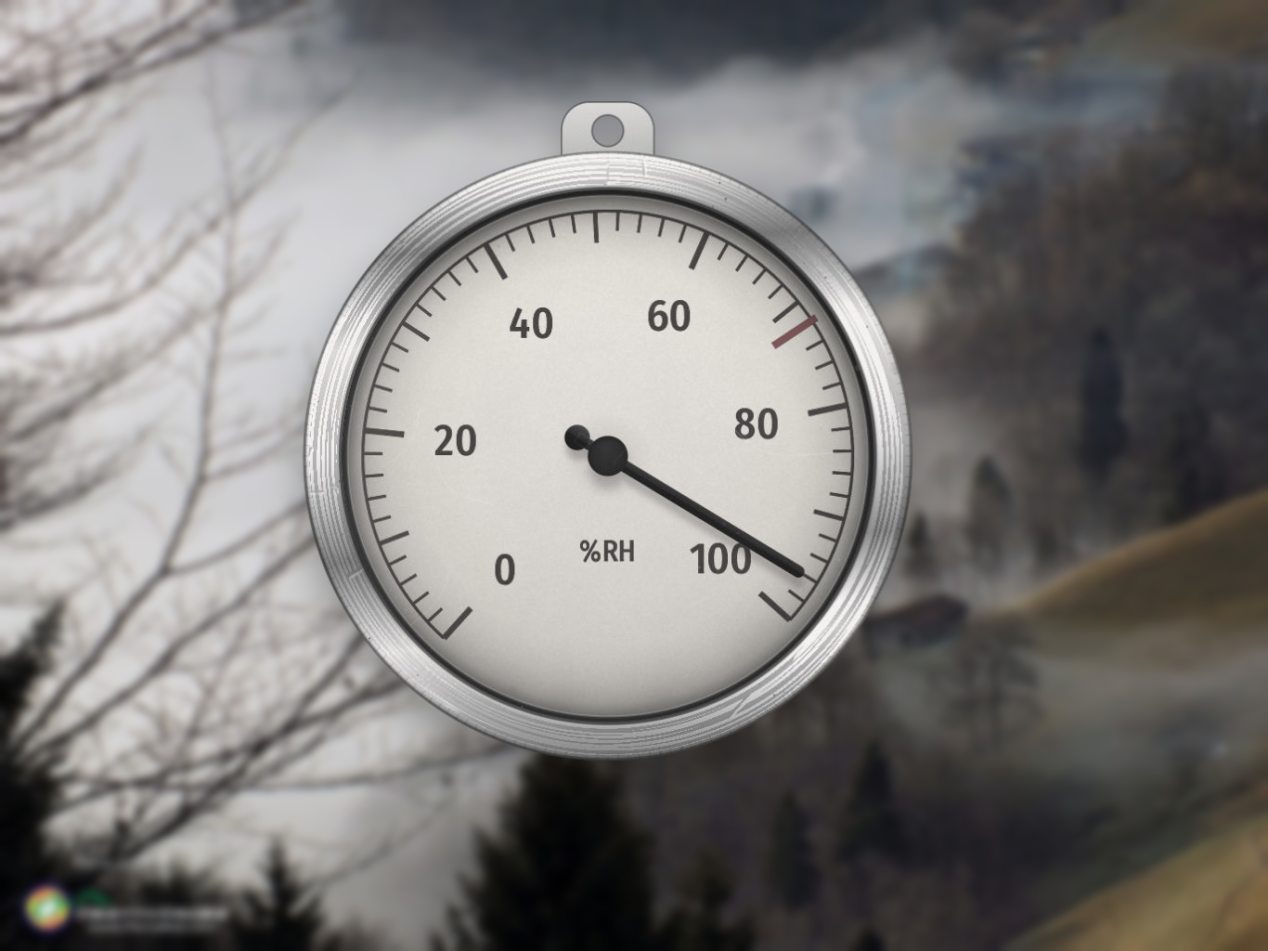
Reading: **96** %
